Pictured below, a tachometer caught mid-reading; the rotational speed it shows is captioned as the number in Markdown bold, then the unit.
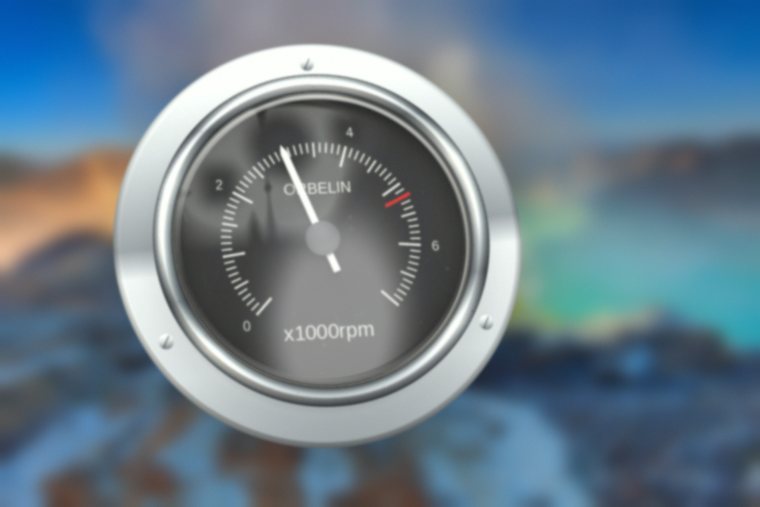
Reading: **3000** rpm
